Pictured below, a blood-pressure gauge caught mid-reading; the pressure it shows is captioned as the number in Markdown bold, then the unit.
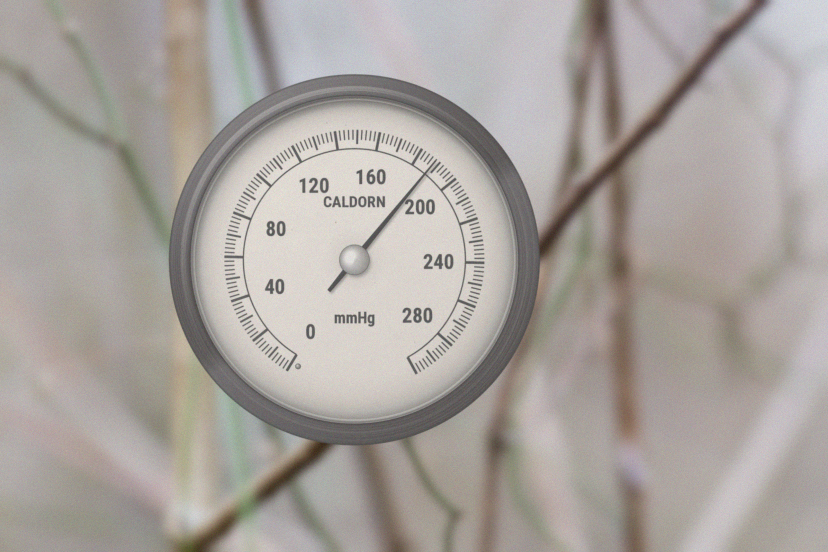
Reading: **188** mmHg
